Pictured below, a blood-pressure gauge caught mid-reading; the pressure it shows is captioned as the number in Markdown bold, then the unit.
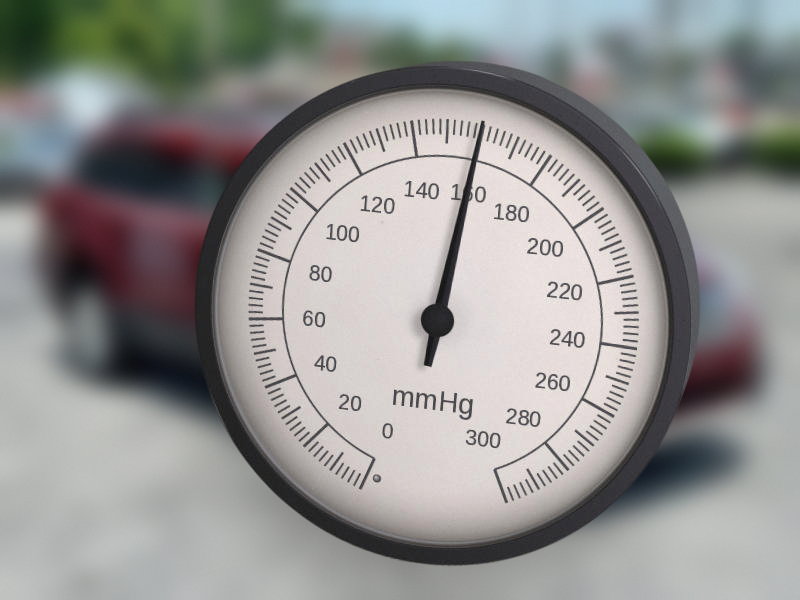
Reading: **160** mmHg
